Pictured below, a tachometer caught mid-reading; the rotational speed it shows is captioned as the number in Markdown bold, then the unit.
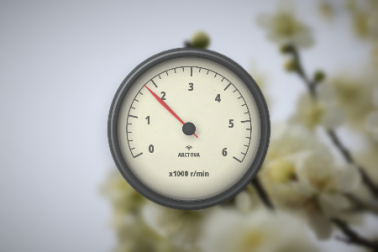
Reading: **1800** rpm
